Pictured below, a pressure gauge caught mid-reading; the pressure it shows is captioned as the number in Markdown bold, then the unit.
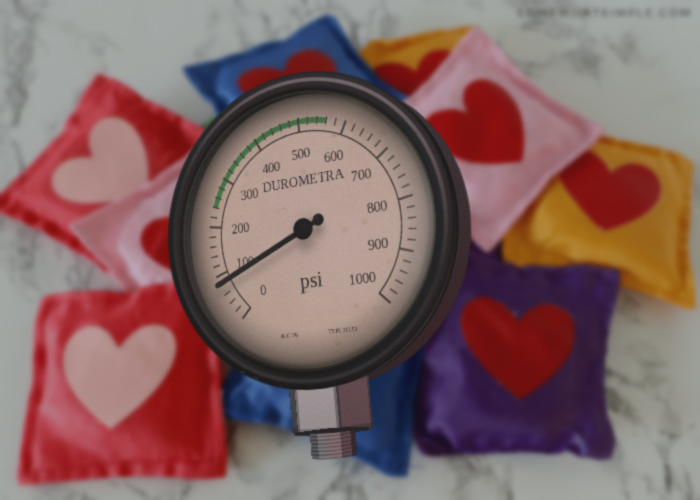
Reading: **80** psi
